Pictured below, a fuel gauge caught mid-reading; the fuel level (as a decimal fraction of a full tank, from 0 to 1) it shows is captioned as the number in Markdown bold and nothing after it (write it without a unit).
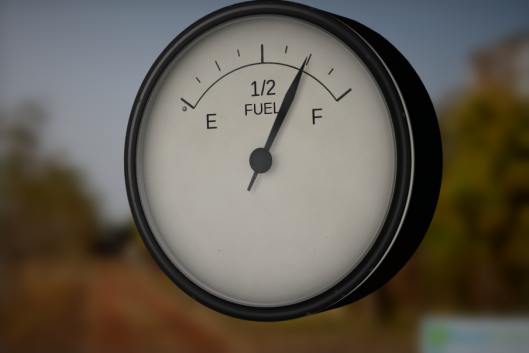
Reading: **0.75**
